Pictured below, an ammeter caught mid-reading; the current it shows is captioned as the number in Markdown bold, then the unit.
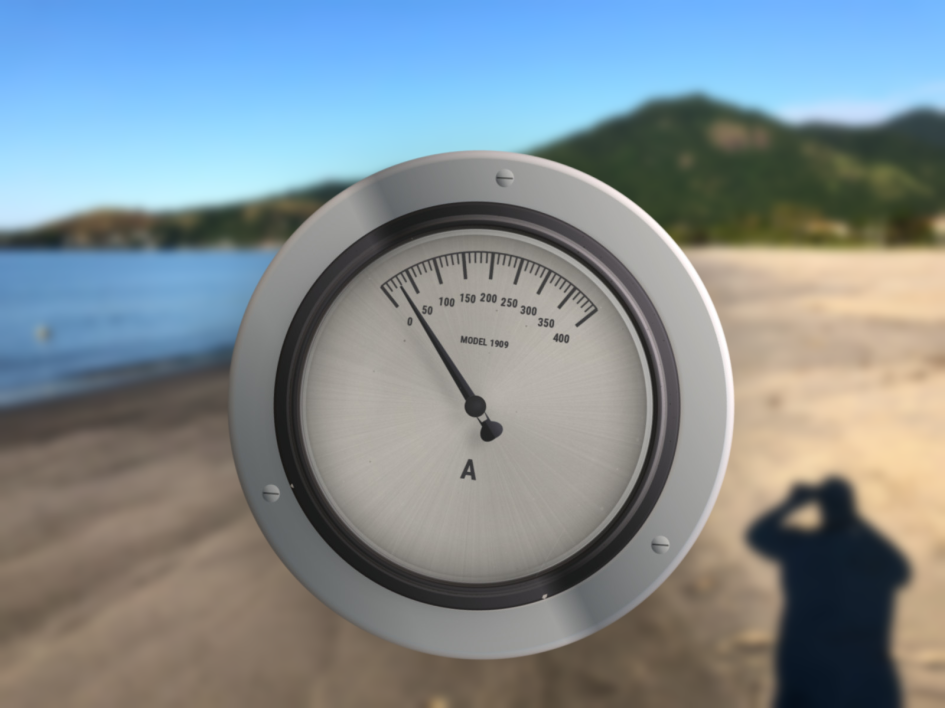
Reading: **30** A
